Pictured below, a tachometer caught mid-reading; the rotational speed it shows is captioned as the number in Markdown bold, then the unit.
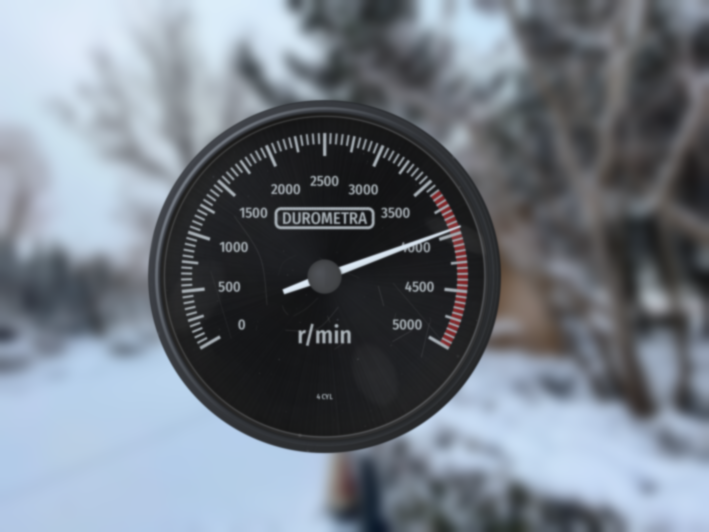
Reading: **3950** rpm
